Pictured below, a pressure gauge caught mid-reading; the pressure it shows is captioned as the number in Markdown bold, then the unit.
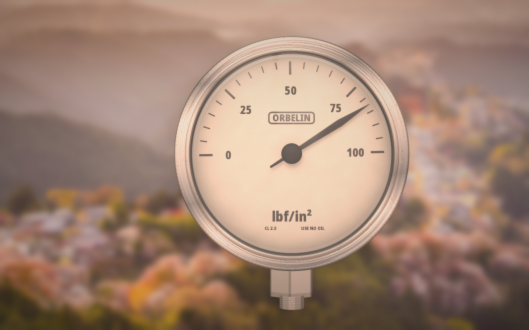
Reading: **82.5** psi
